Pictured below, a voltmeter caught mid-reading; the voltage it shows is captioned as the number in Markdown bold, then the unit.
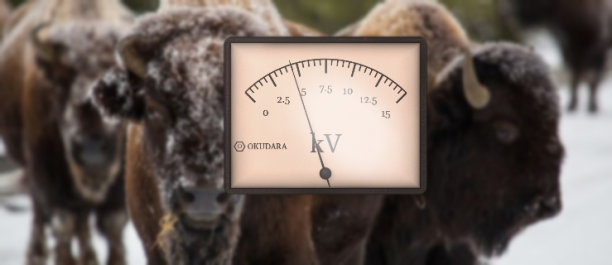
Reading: **4.5** kV
